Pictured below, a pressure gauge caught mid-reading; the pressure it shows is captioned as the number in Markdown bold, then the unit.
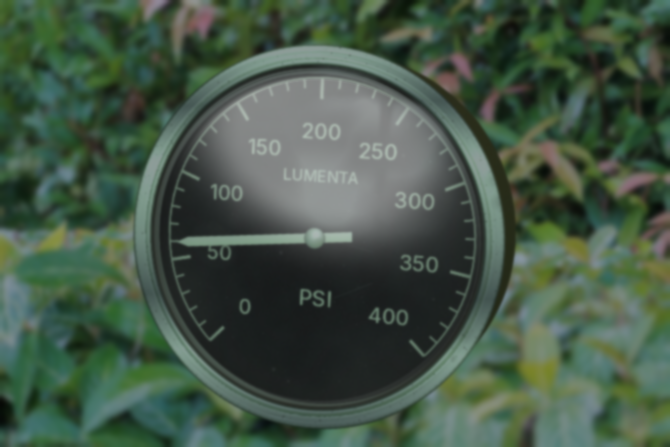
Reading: **60** psi
